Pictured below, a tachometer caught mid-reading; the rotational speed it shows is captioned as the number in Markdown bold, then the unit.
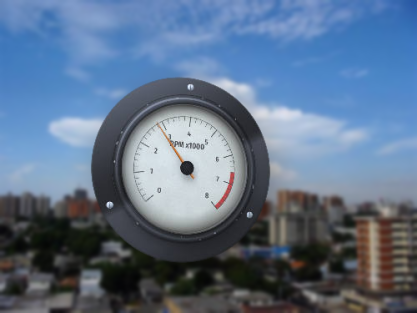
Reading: **2800** rpm
